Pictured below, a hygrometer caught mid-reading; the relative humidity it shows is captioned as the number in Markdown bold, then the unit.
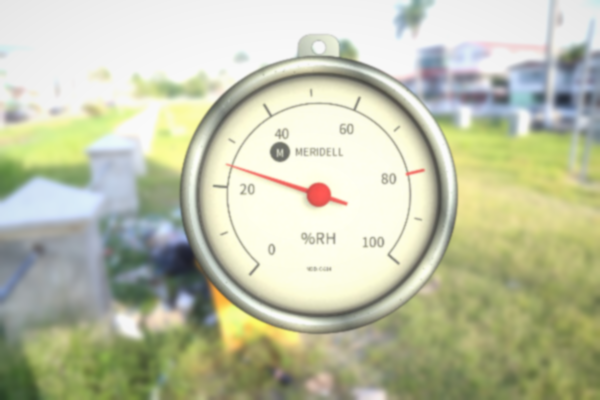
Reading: **25** %
